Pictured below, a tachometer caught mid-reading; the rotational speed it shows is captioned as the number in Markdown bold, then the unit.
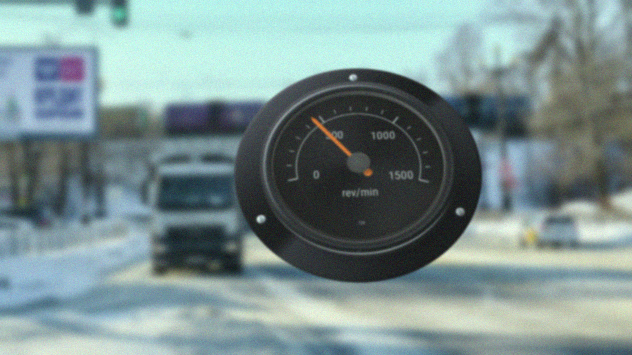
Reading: **450** rpm
